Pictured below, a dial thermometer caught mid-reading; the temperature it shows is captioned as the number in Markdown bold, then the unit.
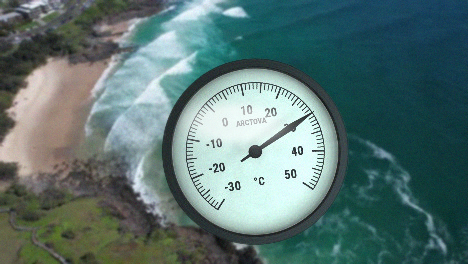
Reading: **30** °C
